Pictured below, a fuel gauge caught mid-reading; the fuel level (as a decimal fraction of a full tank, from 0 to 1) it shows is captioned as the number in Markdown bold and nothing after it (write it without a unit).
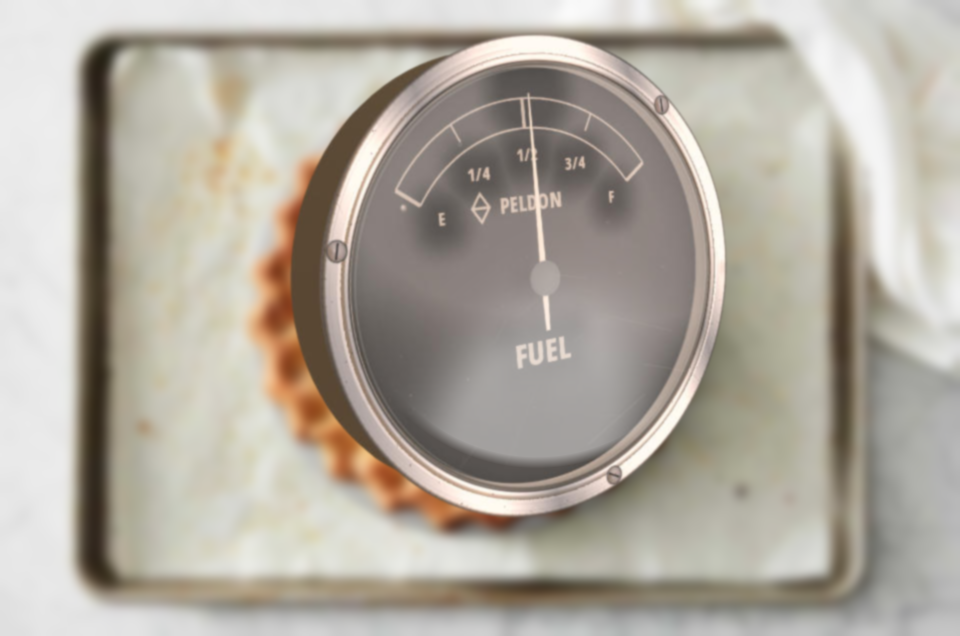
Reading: **0.5**
